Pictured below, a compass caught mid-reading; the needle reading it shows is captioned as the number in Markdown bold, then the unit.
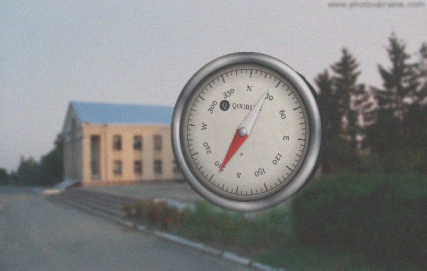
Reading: **205** °
